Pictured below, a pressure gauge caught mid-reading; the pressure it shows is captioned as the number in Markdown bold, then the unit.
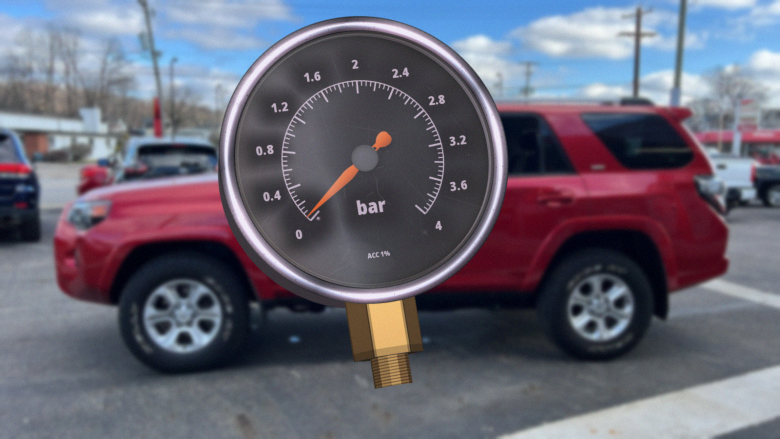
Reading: **0.05** bar
